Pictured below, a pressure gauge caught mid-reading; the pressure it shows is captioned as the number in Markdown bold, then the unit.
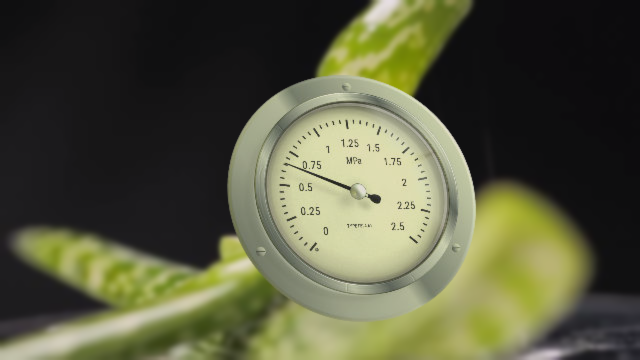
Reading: **0.65** MPa
